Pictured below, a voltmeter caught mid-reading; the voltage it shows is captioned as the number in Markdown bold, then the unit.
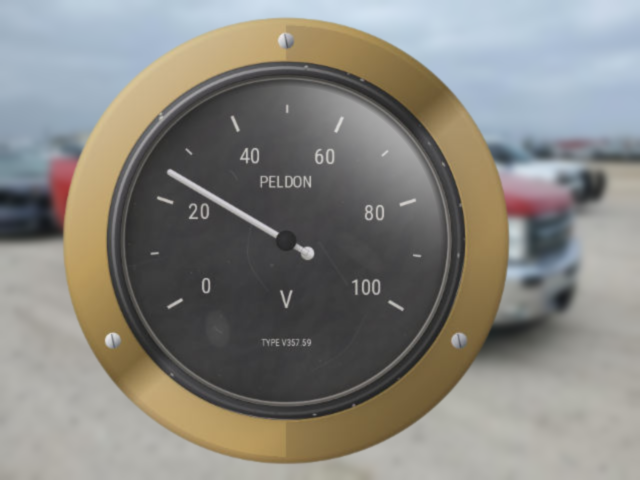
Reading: **25** V
